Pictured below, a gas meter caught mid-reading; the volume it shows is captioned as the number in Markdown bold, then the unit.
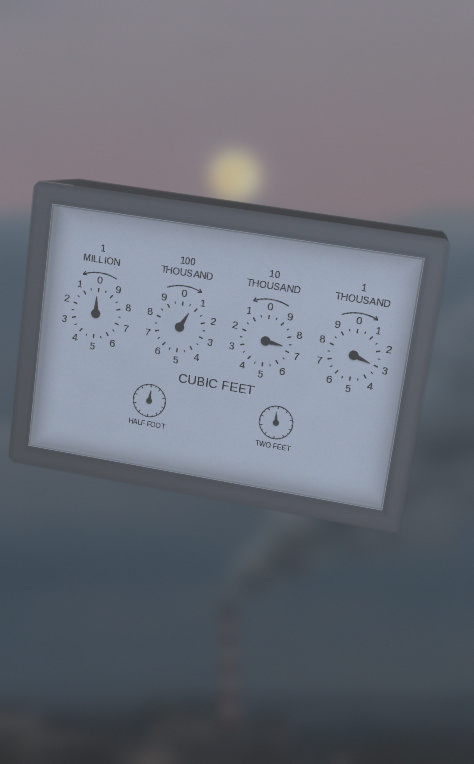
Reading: **7300** ft³
